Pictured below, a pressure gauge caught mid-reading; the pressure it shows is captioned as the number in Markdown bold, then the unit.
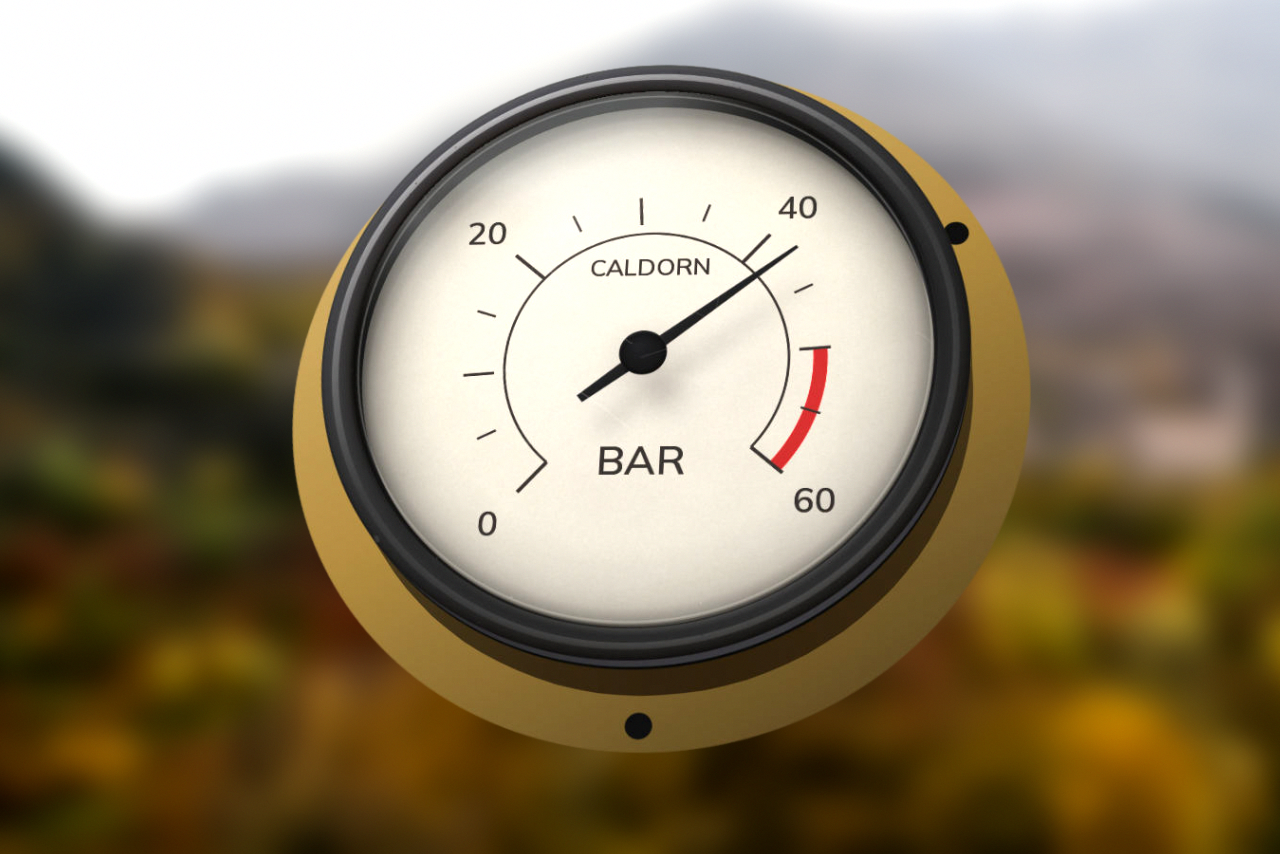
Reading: **42.5** bar
